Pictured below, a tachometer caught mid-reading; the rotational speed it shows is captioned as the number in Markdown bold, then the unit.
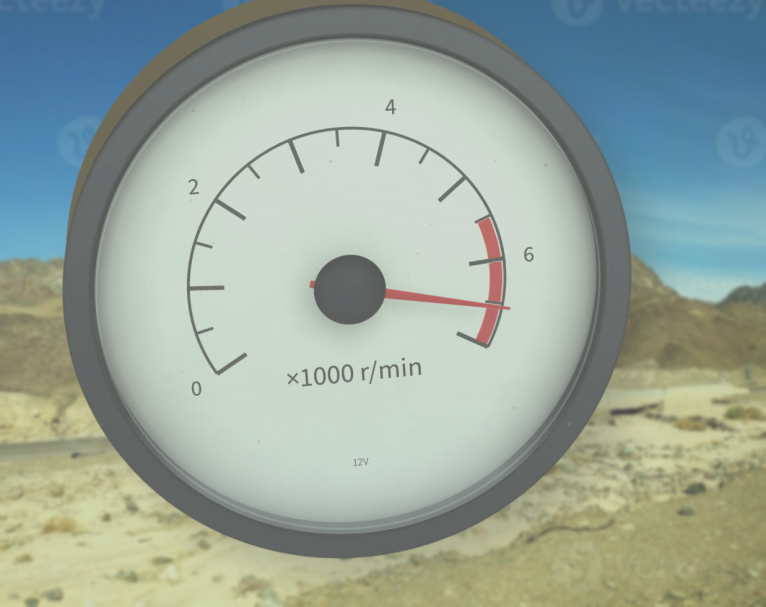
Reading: **6500** rpm
